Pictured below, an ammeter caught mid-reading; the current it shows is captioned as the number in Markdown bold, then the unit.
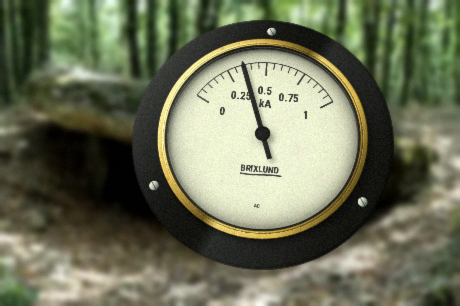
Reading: **0.35** kA
